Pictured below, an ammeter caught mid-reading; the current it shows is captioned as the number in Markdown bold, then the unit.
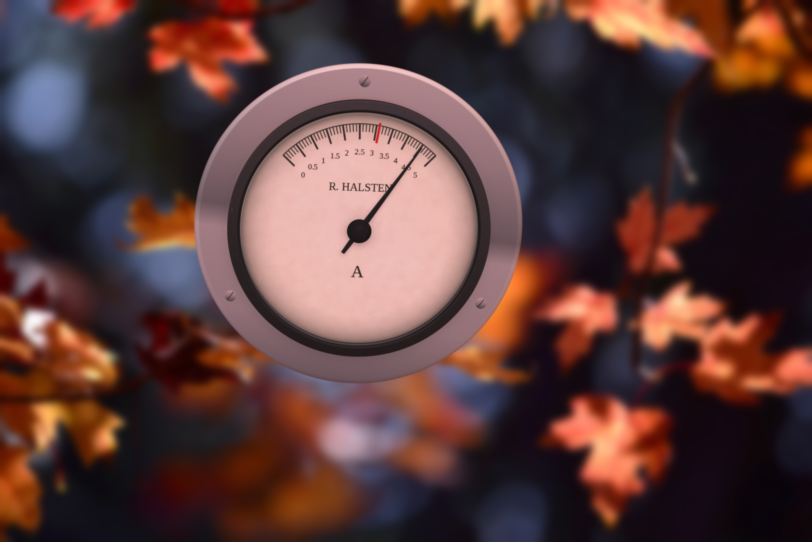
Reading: **4.5** A
